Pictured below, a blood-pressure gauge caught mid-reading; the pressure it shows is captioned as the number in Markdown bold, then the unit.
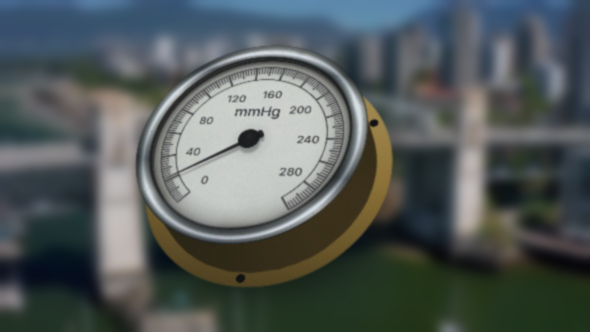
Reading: **20** mmHg
